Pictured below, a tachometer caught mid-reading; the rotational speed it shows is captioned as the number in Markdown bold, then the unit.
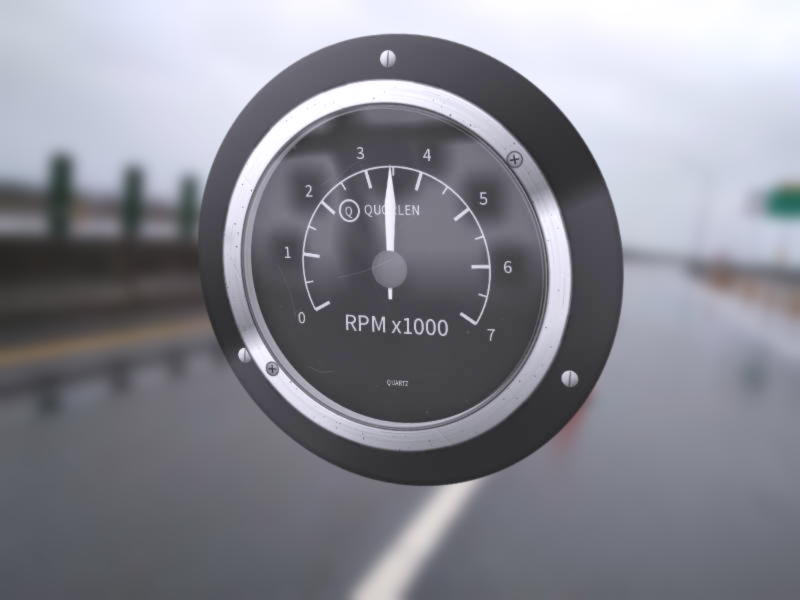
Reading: **3500** rpm
